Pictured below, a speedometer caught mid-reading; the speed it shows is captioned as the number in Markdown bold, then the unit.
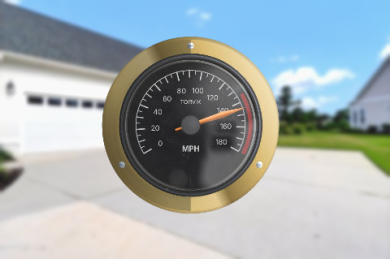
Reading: **145** mph
